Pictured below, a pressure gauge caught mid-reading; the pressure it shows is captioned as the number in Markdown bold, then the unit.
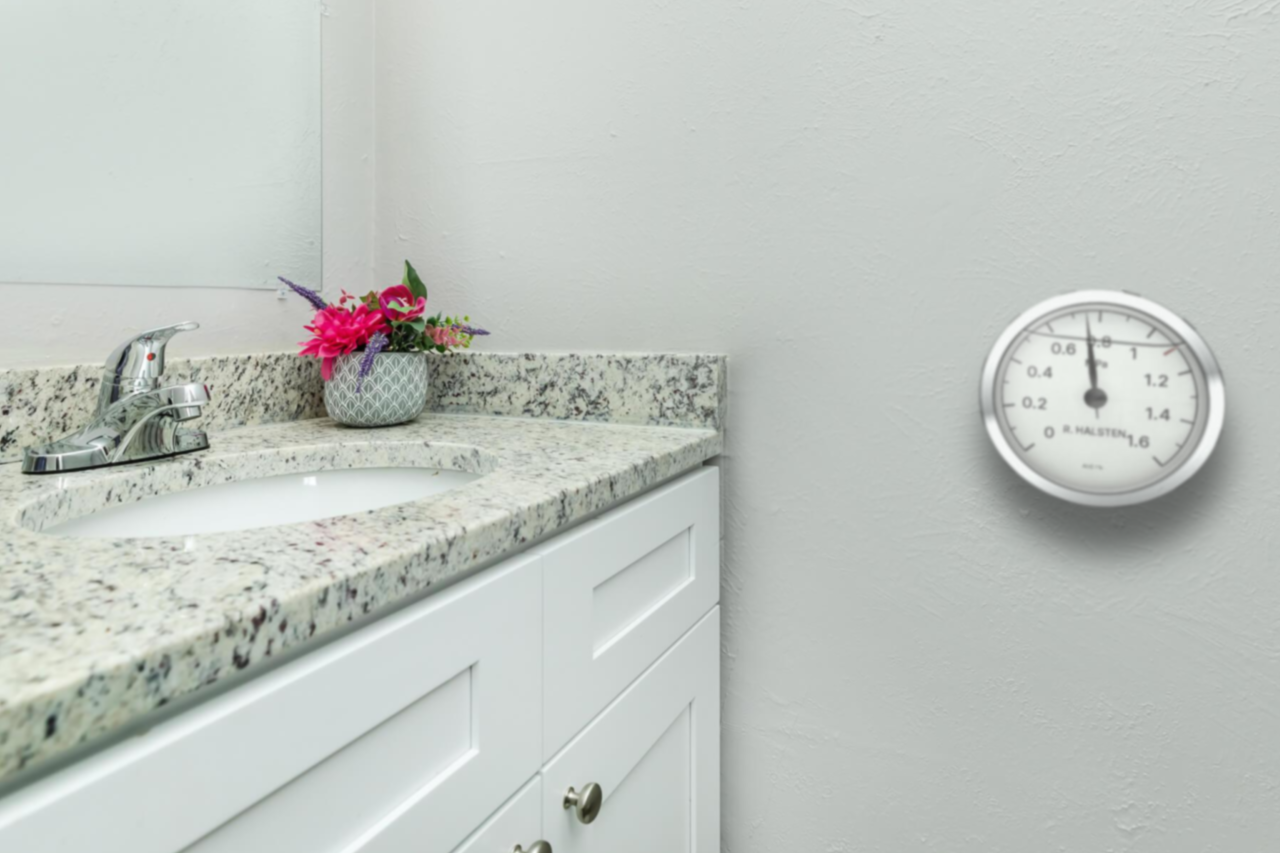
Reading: **0.75** MPa
